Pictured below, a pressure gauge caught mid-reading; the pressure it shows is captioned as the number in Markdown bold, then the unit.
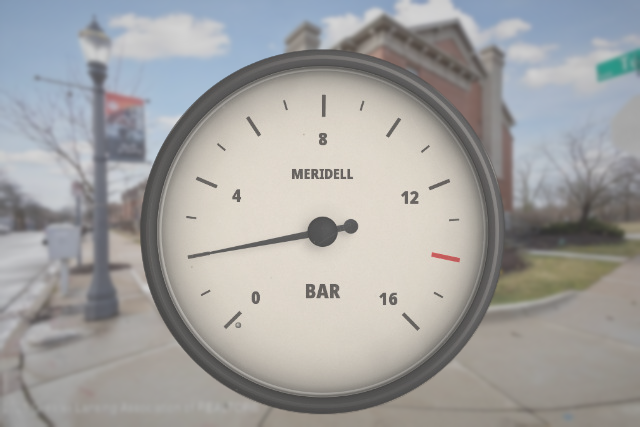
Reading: **2** bar
